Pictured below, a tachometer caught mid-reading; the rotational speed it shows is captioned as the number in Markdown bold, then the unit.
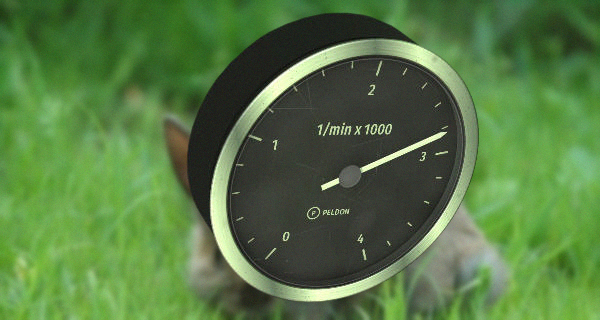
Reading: **2800** rpm
